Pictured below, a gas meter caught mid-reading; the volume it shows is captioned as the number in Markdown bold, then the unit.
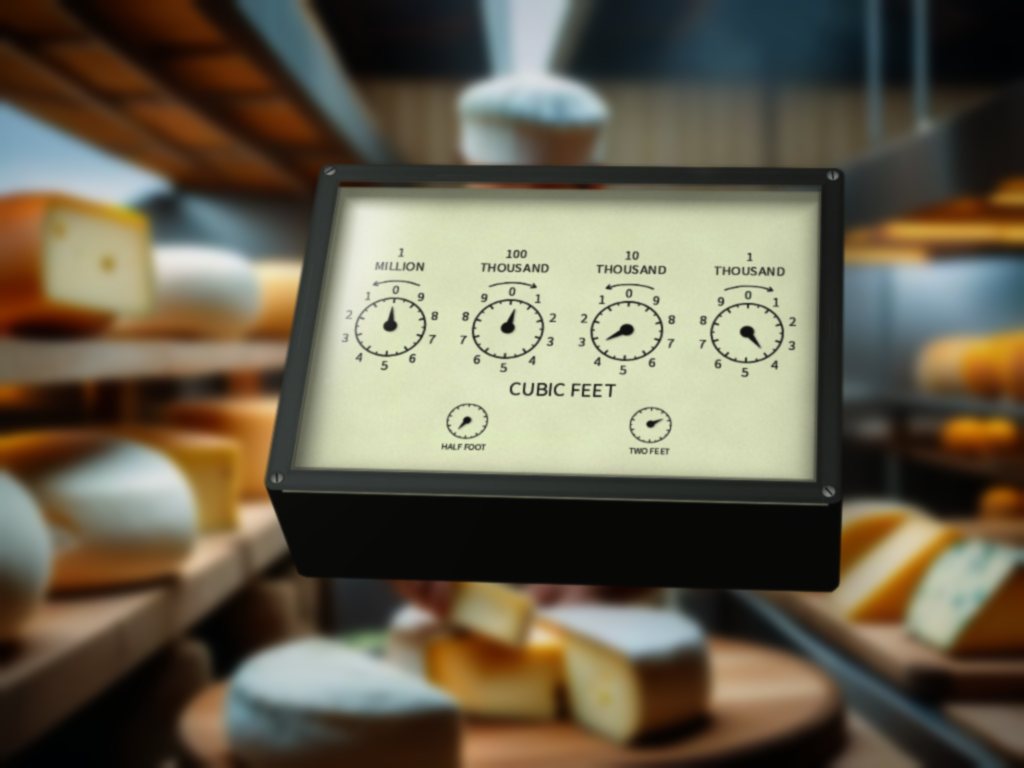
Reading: **3400** ft³
